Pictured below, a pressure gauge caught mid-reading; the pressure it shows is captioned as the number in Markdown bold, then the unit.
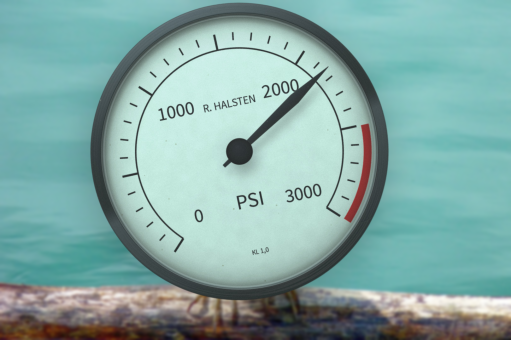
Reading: **2150** psi
